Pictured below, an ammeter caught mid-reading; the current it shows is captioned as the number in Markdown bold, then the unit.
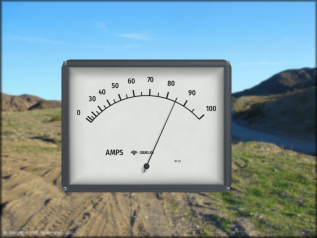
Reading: **85** A
